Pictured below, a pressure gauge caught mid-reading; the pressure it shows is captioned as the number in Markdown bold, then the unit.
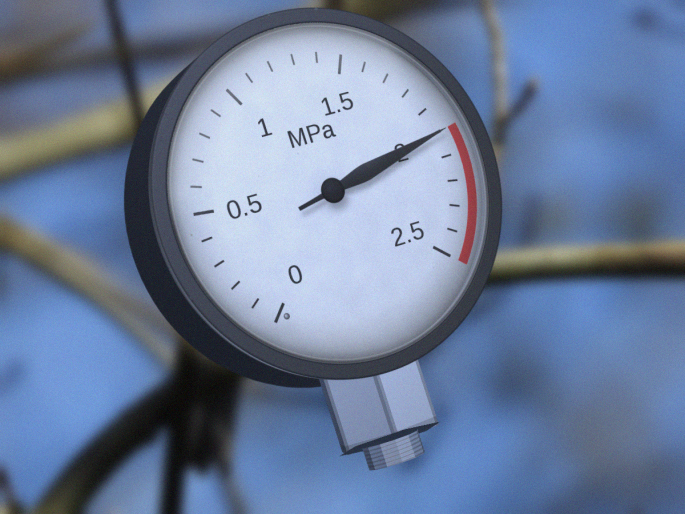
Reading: **2** MPa
